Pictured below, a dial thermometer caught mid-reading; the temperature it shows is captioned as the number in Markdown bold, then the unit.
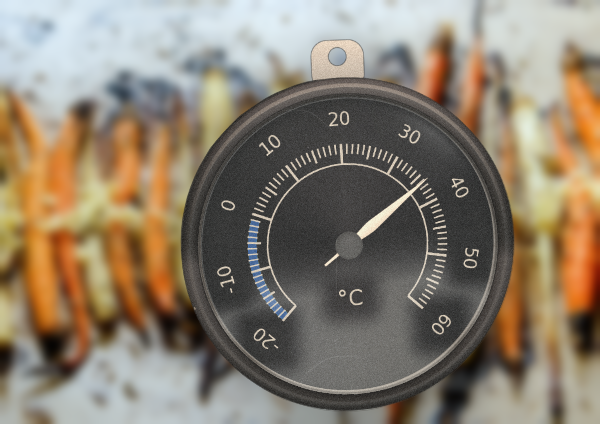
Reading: **36** °C
